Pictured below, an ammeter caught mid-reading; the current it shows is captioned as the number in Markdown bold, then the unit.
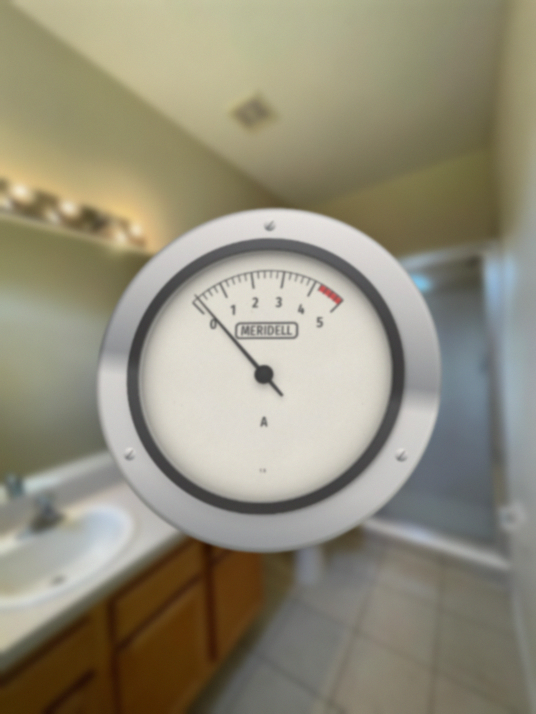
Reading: **0.2** A
